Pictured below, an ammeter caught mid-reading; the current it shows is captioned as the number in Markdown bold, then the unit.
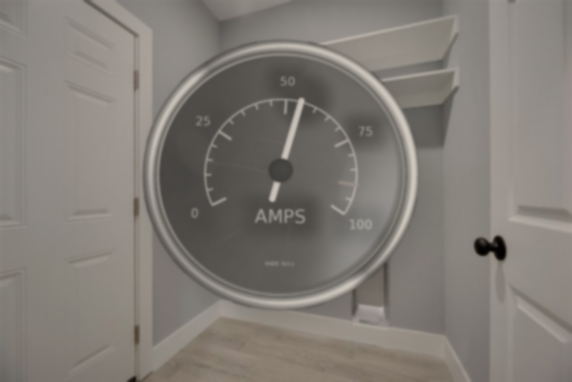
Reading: **55** A
